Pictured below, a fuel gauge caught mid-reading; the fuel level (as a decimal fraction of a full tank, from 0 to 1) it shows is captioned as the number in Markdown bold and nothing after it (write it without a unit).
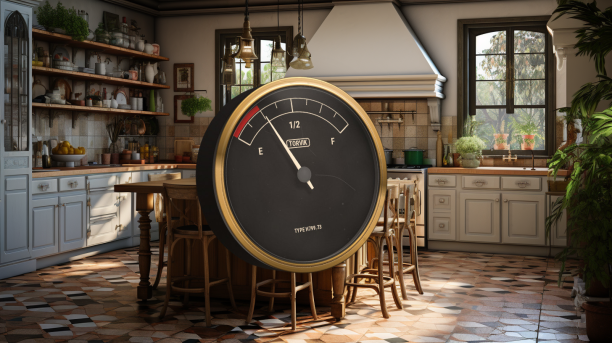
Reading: **0.25**
